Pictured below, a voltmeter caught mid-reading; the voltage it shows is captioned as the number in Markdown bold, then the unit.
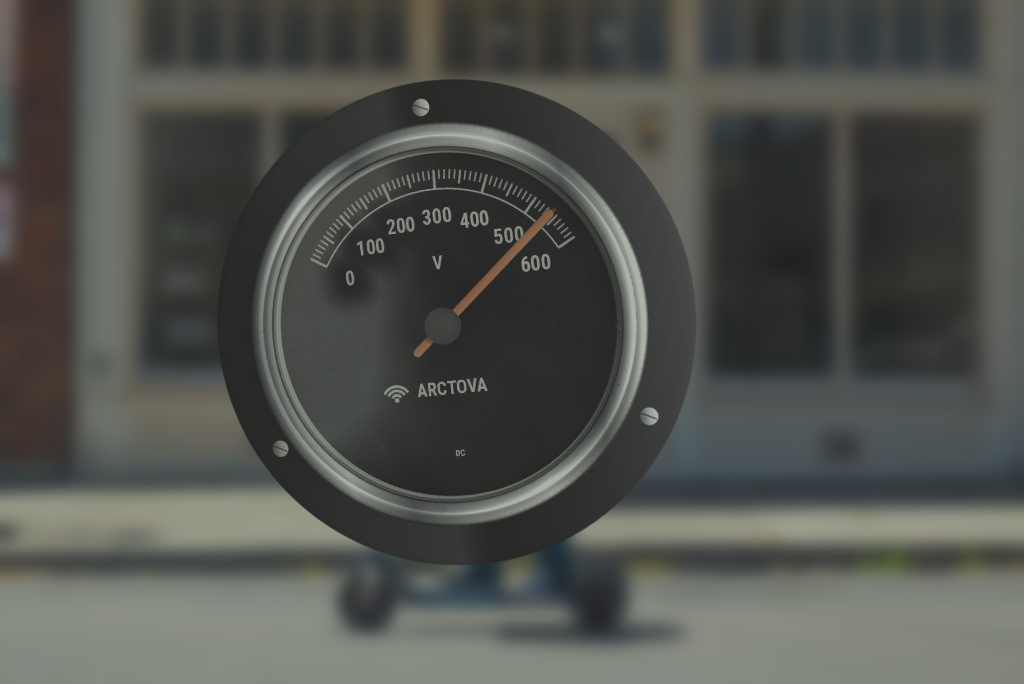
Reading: **540** V
